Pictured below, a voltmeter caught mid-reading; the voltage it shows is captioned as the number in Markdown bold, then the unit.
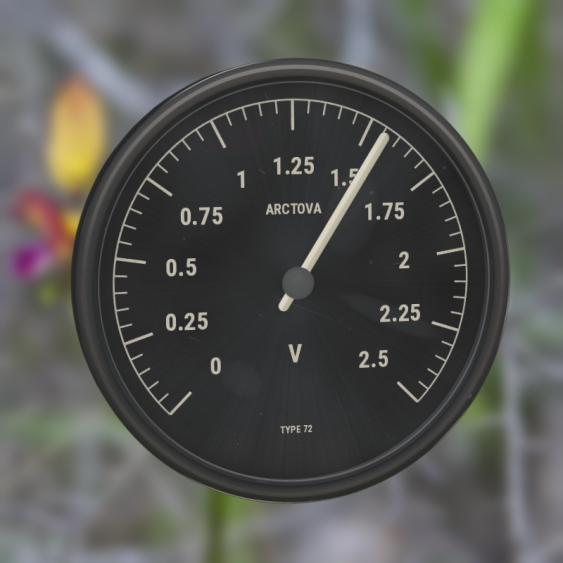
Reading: **1.55** V
